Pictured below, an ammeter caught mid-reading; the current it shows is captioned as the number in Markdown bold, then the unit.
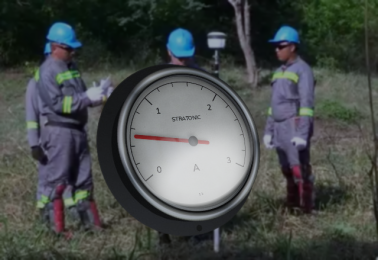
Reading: **0.5** A
